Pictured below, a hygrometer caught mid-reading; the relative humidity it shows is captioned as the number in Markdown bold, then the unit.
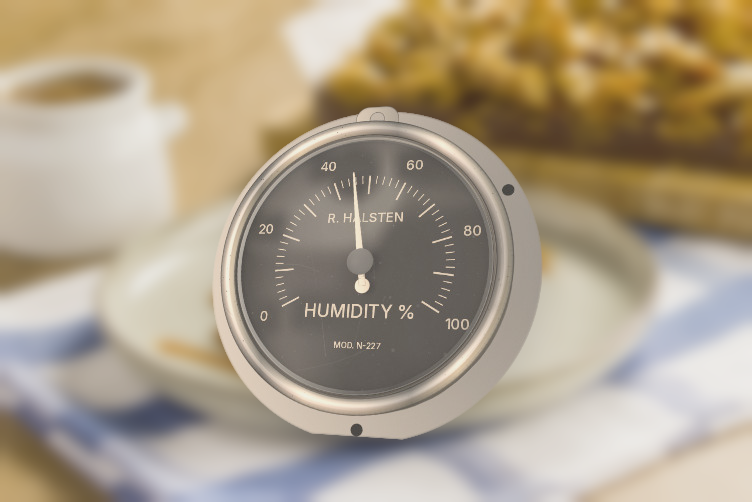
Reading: **46** %
